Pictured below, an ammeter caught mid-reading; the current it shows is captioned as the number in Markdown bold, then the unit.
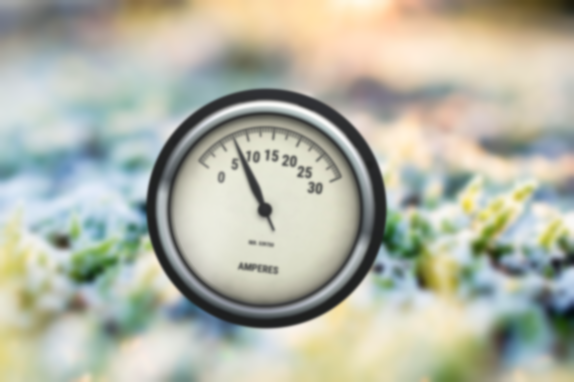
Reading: **7.5** A
